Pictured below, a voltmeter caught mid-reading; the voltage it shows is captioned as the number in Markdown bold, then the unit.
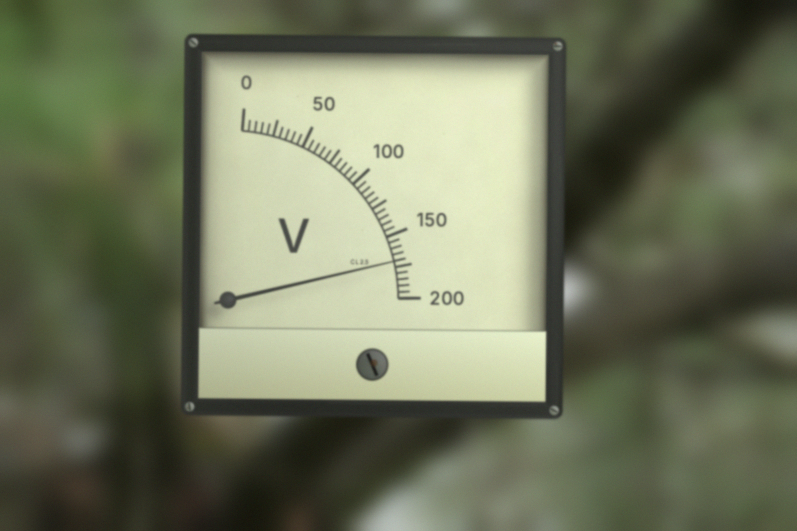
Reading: **170** V
